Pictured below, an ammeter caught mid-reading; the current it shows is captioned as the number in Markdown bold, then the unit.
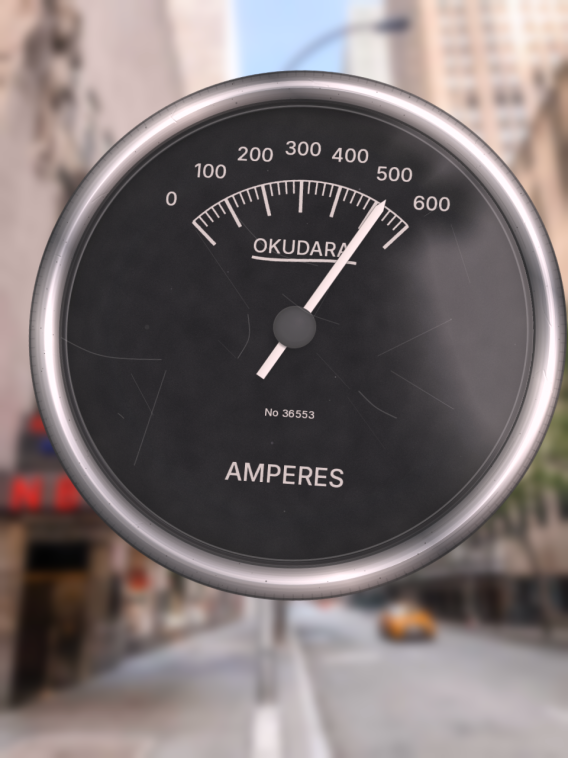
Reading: **520** A
